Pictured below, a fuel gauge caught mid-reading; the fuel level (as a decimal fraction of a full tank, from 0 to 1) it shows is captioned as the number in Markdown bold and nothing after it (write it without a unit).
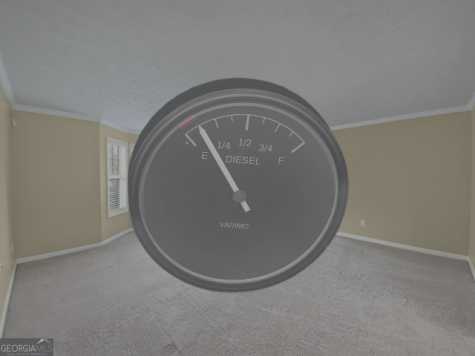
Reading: **0.125**
